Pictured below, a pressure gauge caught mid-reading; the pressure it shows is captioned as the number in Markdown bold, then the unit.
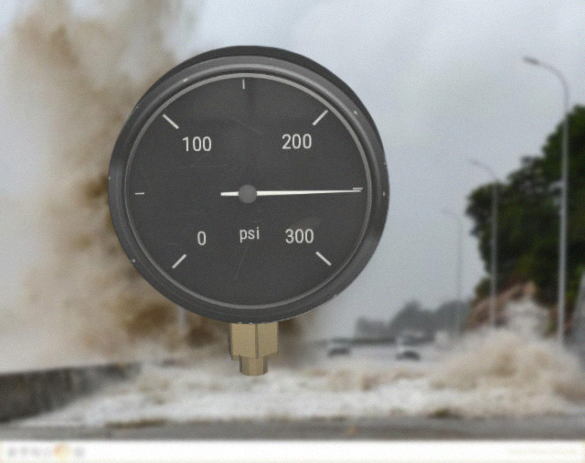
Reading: **250** psi
